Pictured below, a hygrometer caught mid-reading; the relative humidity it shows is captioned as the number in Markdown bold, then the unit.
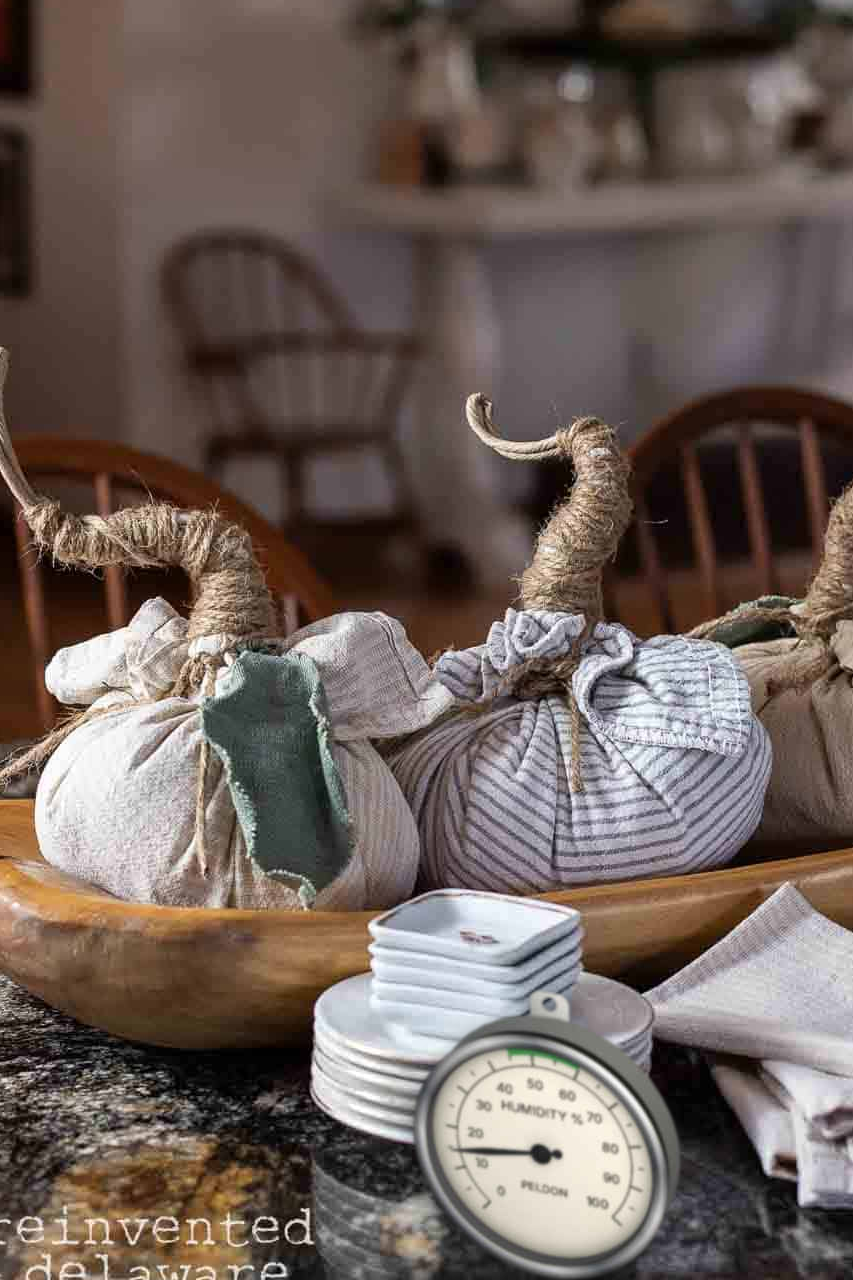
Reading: **15** %
